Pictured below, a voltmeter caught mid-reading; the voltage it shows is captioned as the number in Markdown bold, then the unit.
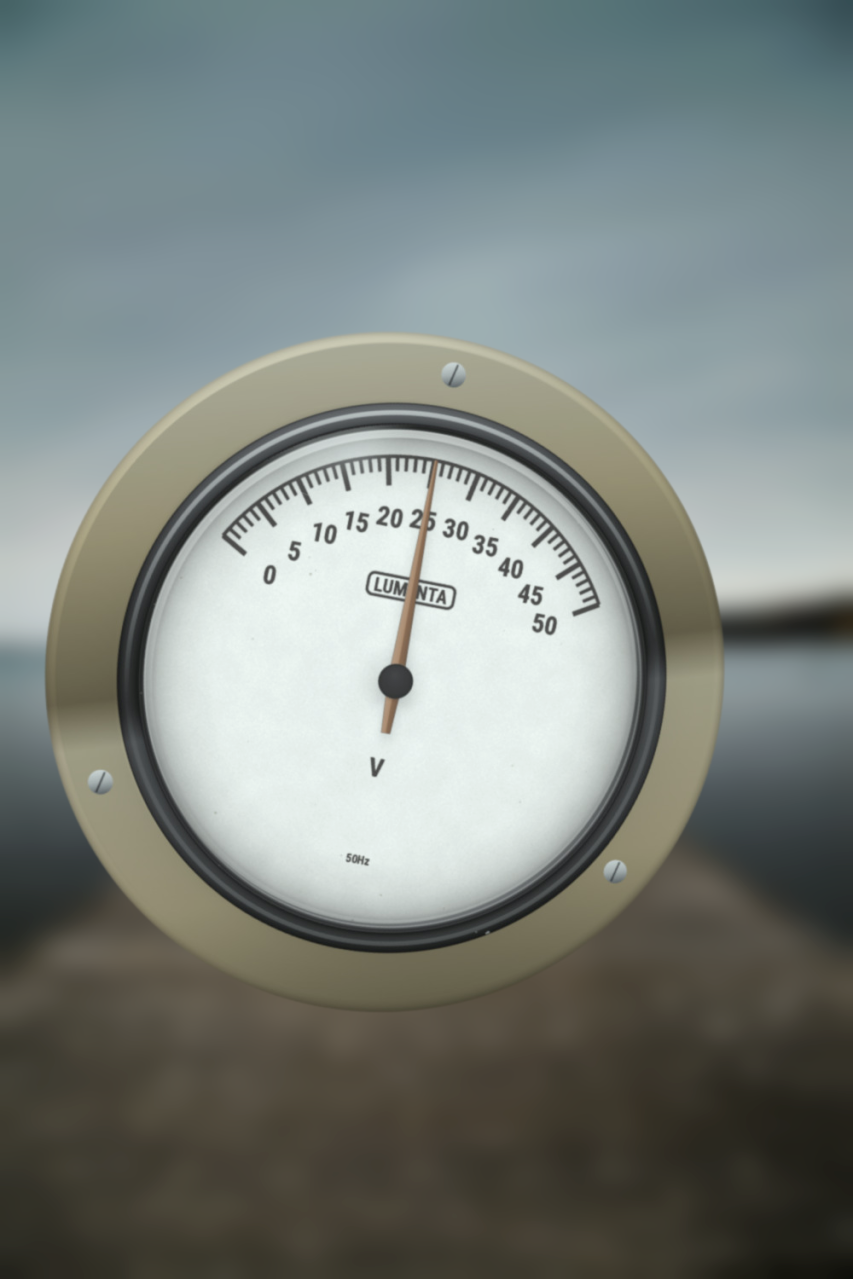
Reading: **25** V
